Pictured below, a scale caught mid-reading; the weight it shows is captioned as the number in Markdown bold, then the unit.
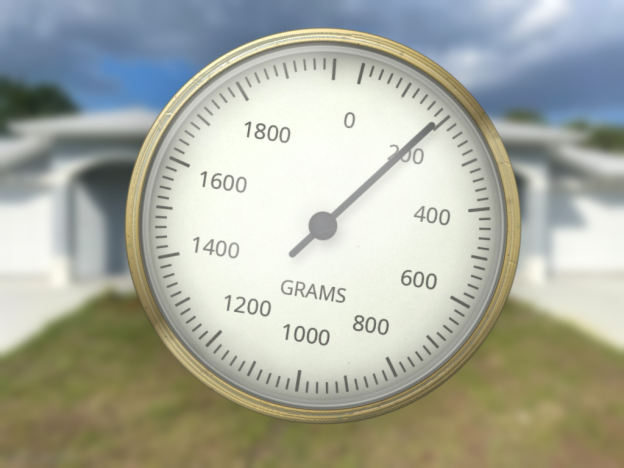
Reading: **190** g
